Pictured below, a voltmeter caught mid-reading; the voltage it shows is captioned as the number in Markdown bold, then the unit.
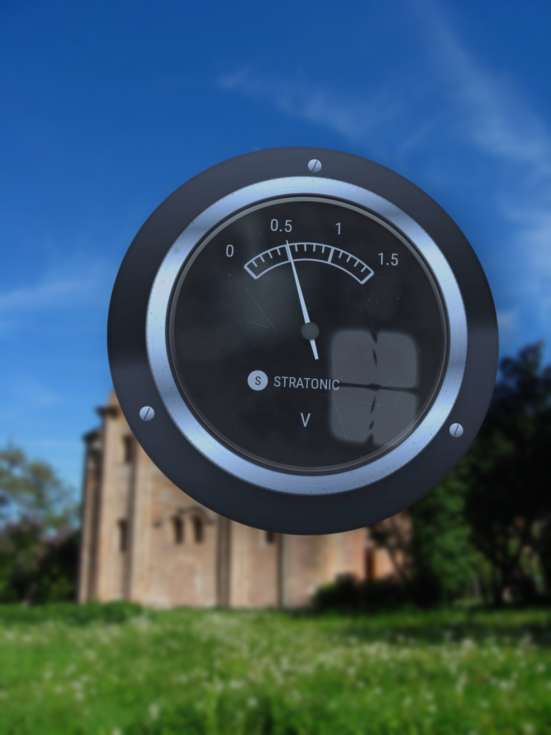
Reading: **0.5** V
